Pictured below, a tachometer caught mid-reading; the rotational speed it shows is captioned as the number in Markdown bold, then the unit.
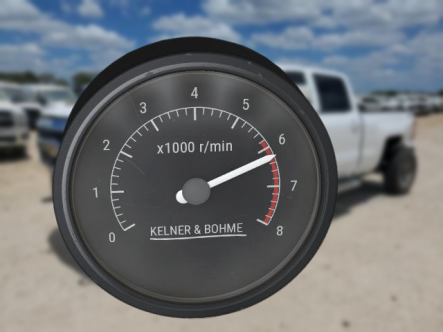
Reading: **6200** rpm
